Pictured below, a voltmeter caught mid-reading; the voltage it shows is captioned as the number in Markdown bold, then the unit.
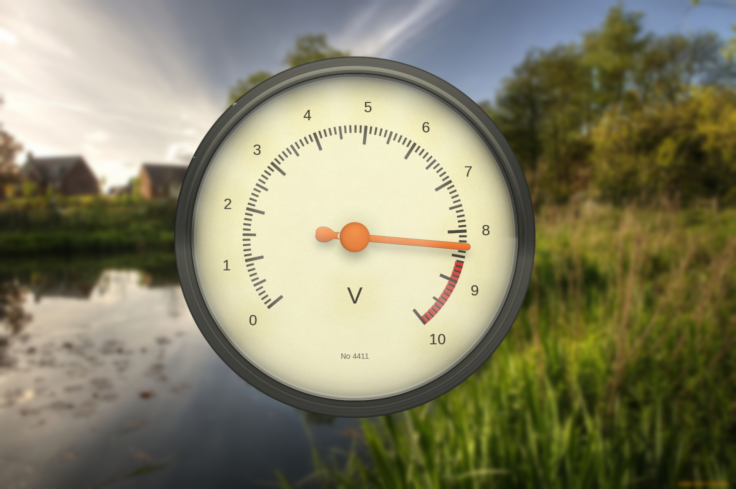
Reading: **8.3** V
